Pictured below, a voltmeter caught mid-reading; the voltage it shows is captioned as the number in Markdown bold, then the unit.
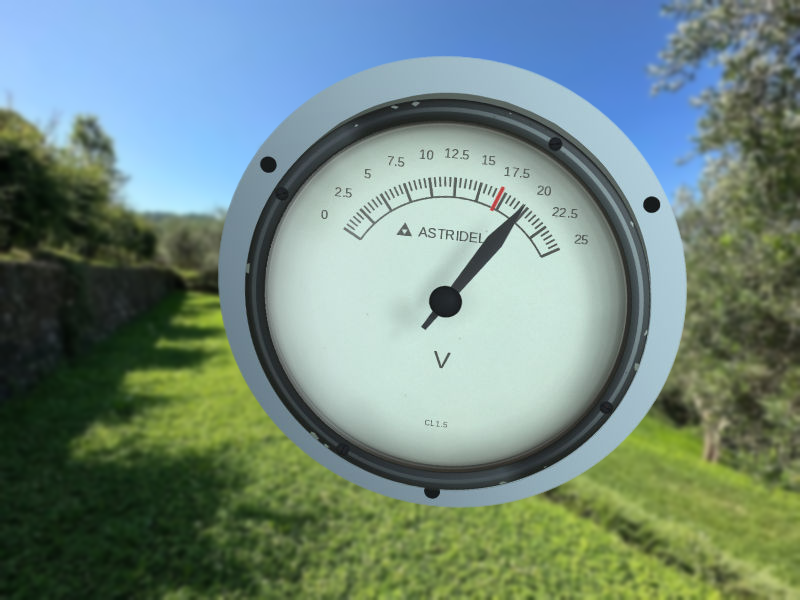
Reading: **19.5** V
